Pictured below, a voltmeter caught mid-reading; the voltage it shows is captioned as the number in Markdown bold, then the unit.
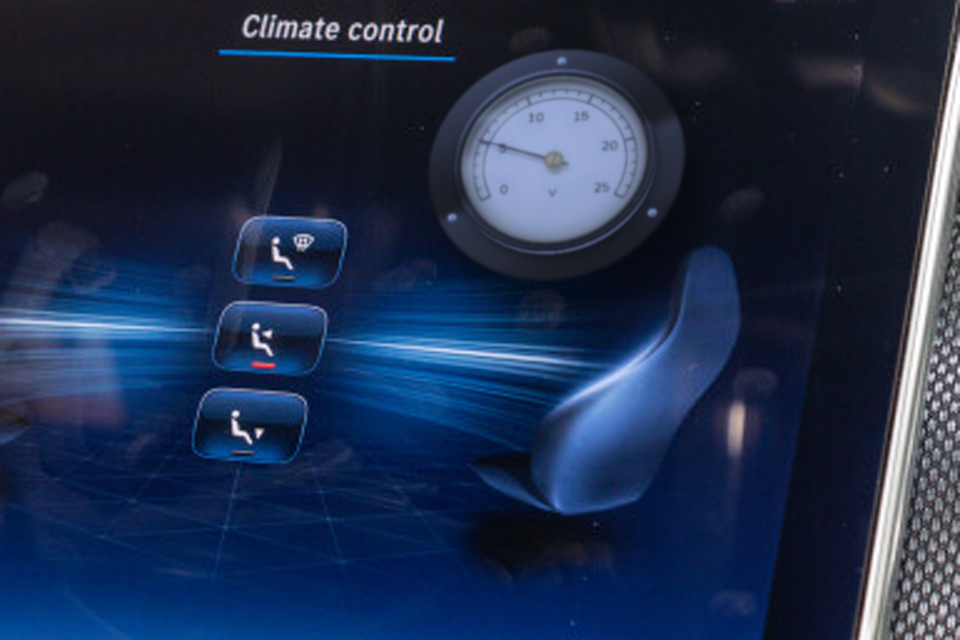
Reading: **5** V
